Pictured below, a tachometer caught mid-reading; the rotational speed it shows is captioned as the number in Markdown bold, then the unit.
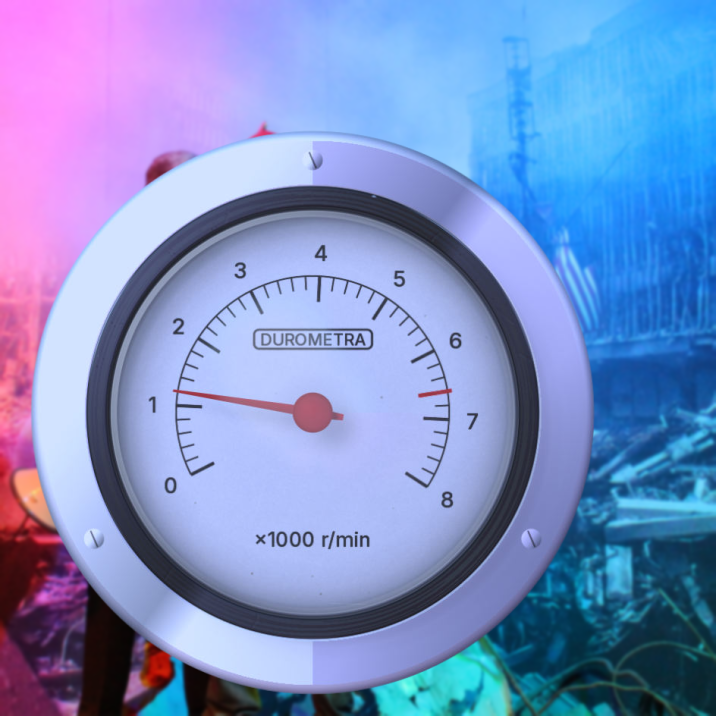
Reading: **1200** rpm
